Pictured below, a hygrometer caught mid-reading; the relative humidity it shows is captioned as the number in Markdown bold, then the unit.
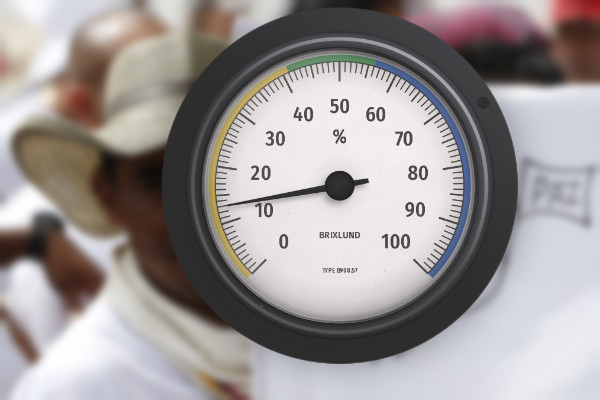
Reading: **13** %
